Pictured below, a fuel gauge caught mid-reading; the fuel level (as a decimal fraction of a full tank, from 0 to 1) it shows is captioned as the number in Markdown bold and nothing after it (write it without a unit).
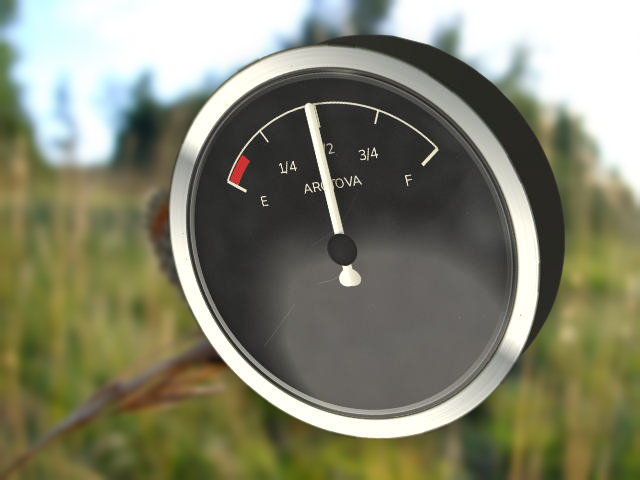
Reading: **0.5**
